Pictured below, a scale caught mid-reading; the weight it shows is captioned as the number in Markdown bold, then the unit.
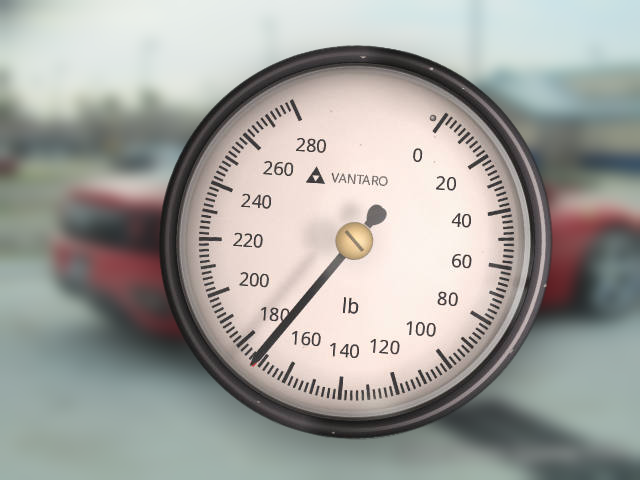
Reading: **172** lb
